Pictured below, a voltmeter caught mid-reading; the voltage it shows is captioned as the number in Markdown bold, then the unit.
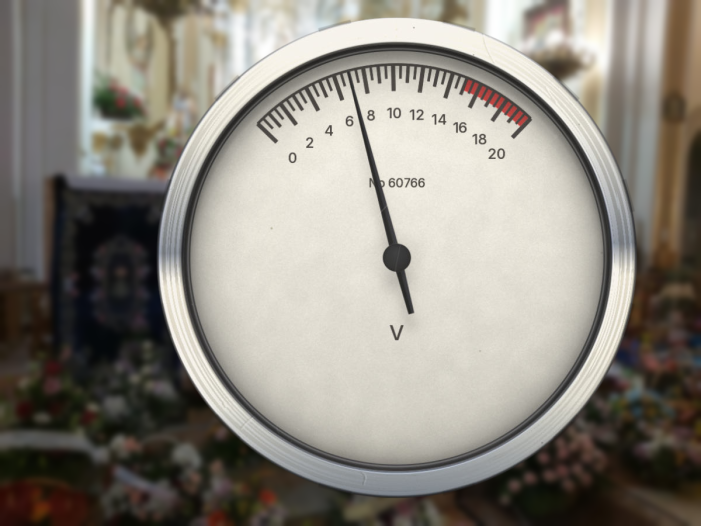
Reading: **7** V
